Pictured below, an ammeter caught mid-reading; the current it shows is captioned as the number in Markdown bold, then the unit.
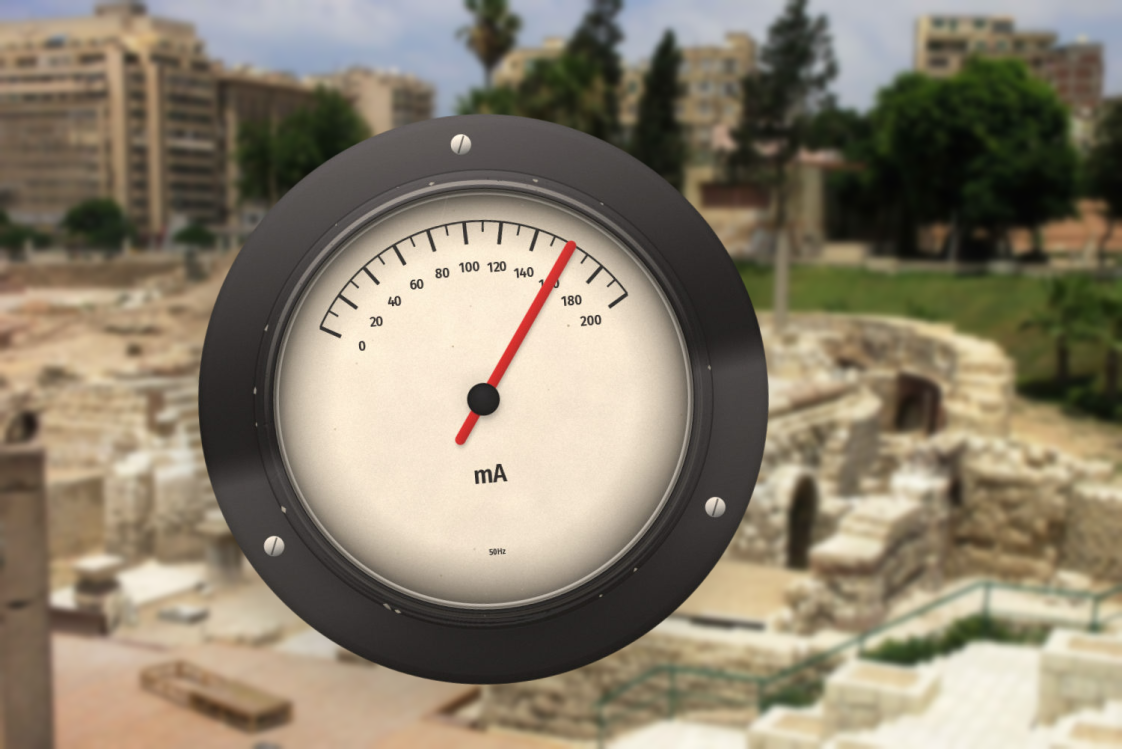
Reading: **160** mA
